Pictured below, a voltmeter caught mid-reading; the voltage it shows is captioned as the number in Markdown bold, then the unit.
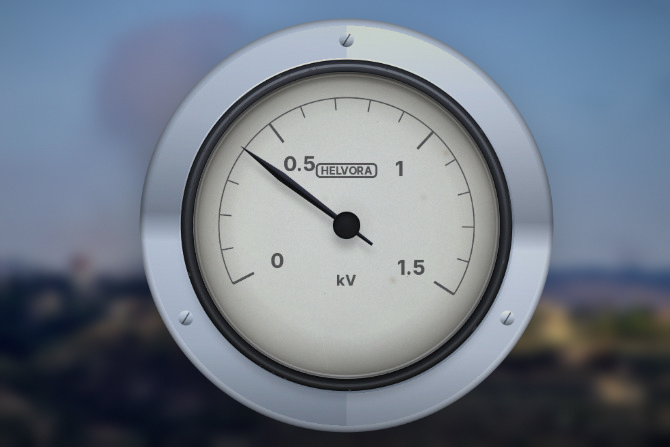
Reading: **0.4** kV
